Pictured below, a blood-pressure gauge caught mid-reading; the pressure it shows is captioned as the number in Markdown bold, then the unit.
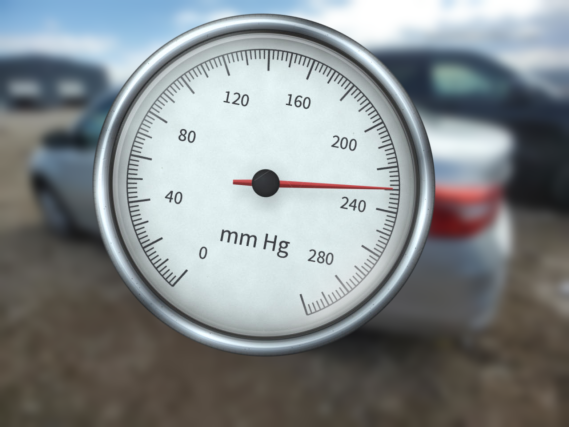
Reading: **230** mmHg
